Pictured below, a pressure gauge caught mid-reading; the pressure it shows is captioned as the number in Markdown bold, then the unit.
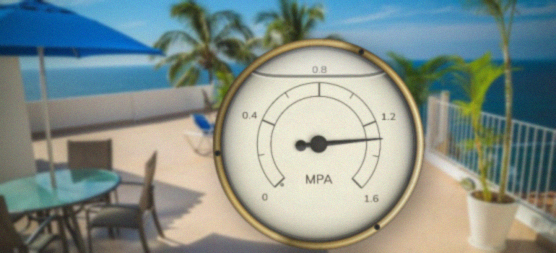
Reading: **1.3** MPa
